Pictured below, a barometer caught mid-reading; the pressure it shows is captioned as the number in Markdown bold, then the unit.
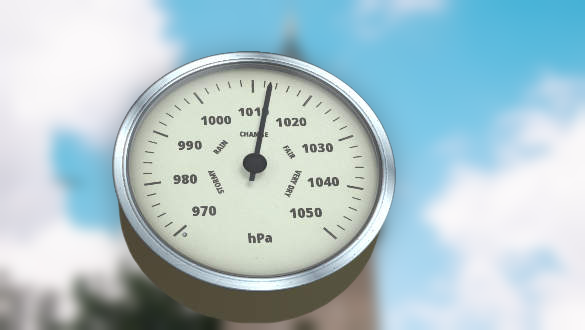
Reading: **1013** hPa
